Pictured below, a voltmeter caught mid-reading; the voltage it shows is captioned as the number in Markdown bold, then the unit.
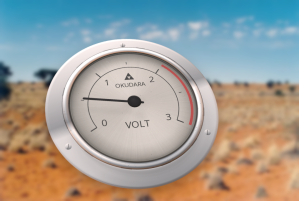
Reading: **0.5** V
